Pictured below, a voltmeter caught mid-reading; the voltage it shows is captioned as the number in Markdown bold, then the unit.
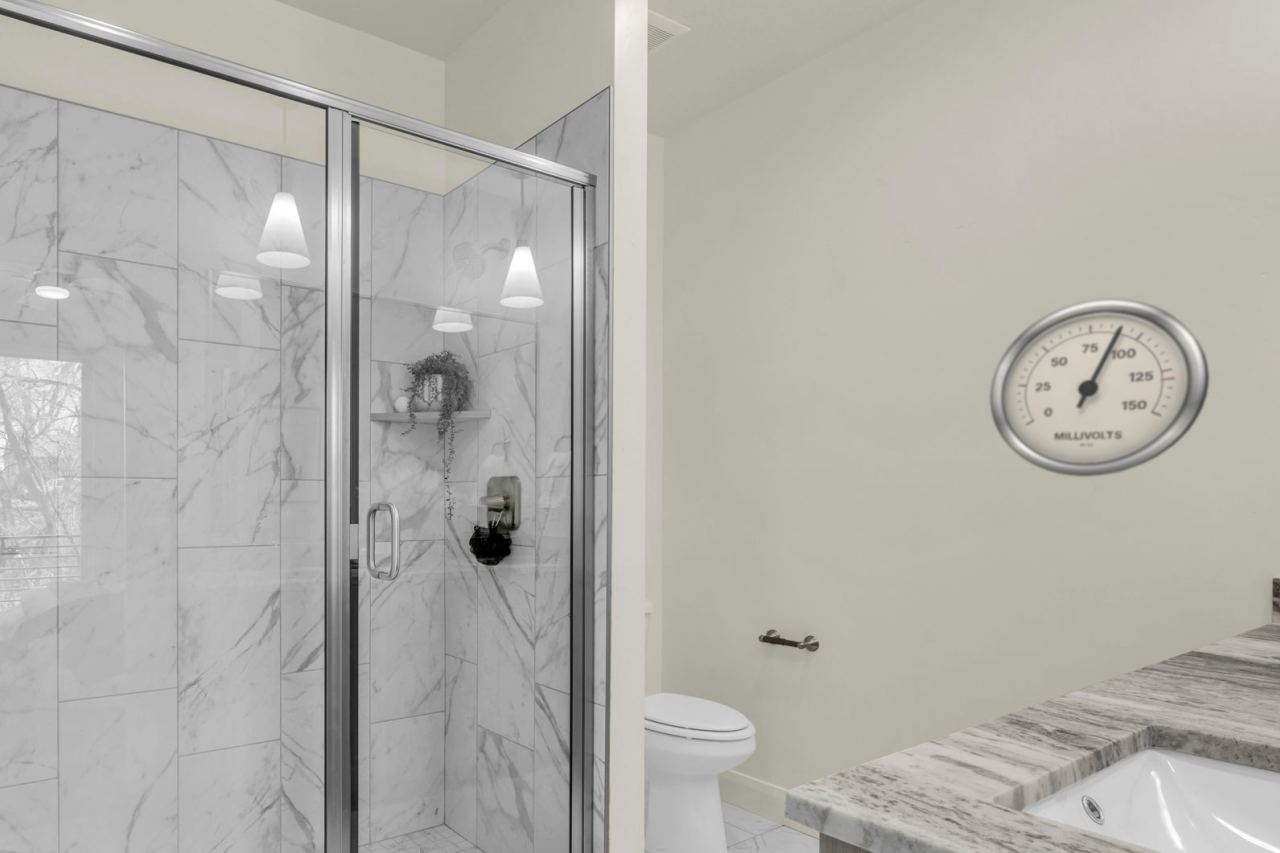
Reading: **90** mV
